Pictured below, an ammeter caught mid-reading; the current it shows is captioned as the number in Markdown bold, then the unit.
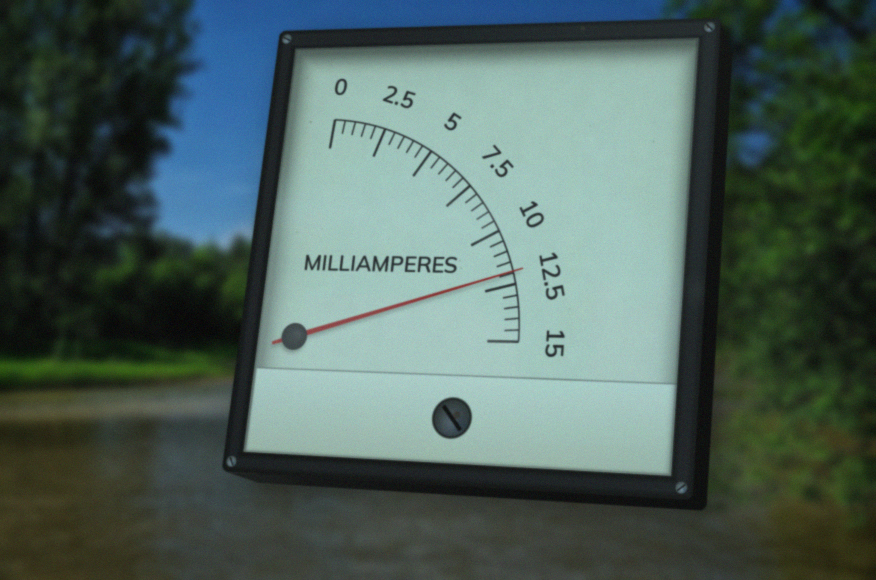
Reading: **12** mA
